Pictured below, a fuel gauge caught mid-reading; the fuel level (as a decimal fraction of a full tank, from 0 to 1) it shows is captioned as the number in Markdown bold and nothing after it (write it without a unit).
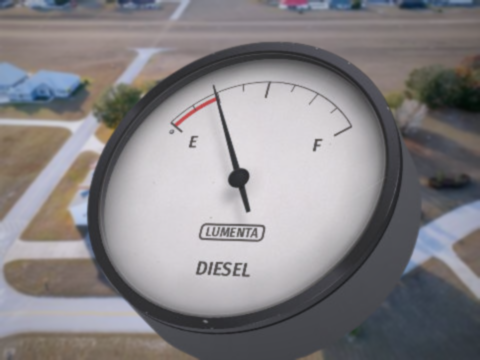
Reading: **0.25**
